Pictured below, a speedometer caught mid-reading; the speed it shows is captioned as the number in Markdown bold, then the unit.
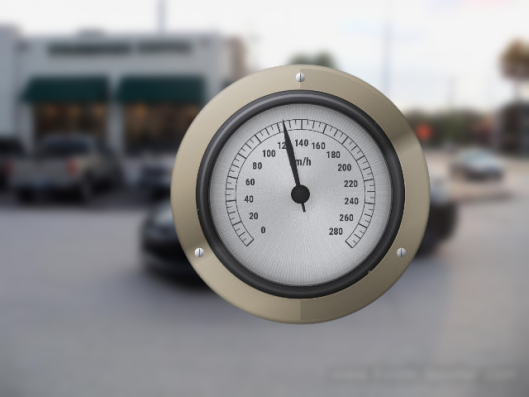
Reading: **125** km/h
